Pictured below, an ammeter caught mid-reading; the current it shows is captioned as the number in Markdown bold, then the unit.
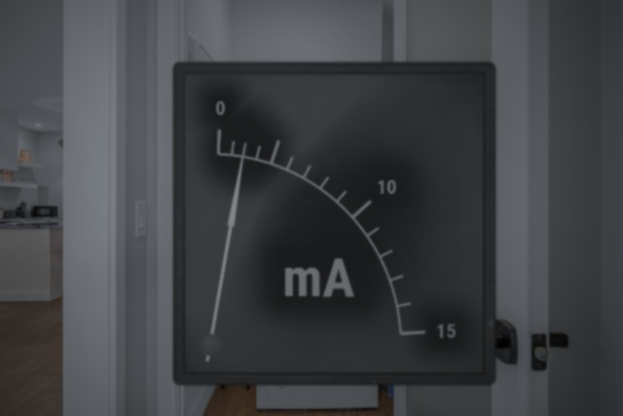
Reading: **3** mA
